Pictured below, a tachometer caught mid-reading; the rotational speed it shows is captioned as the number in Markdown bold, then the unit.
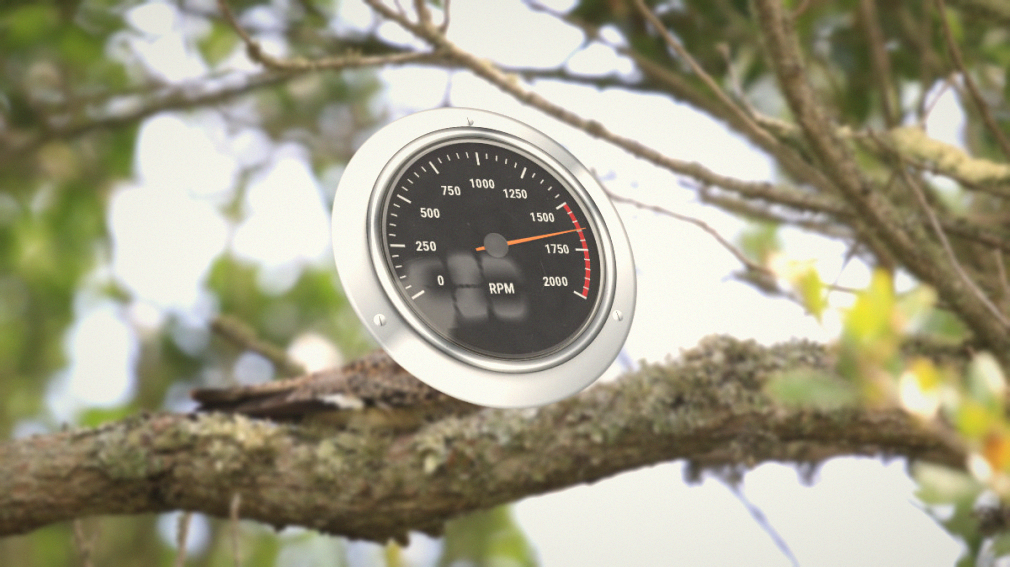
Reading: **1650** rpm
